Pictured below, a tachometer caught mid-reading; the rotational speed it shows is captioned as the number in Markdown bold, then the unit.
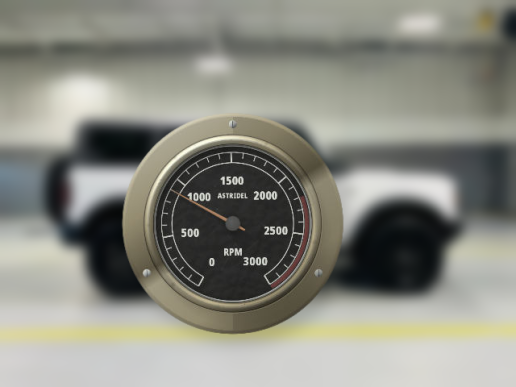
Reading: **900** rpm
